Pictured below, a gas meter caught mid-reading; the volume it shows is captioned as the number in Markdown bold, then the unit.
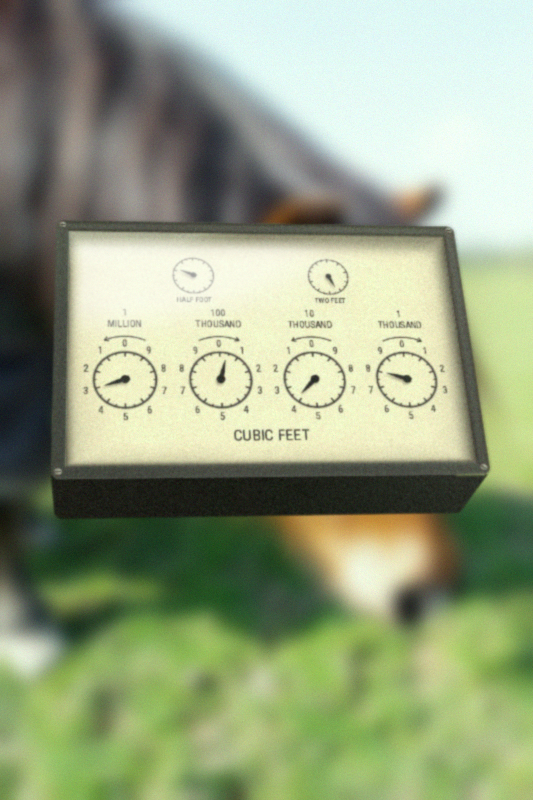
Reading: **303800** ft³
